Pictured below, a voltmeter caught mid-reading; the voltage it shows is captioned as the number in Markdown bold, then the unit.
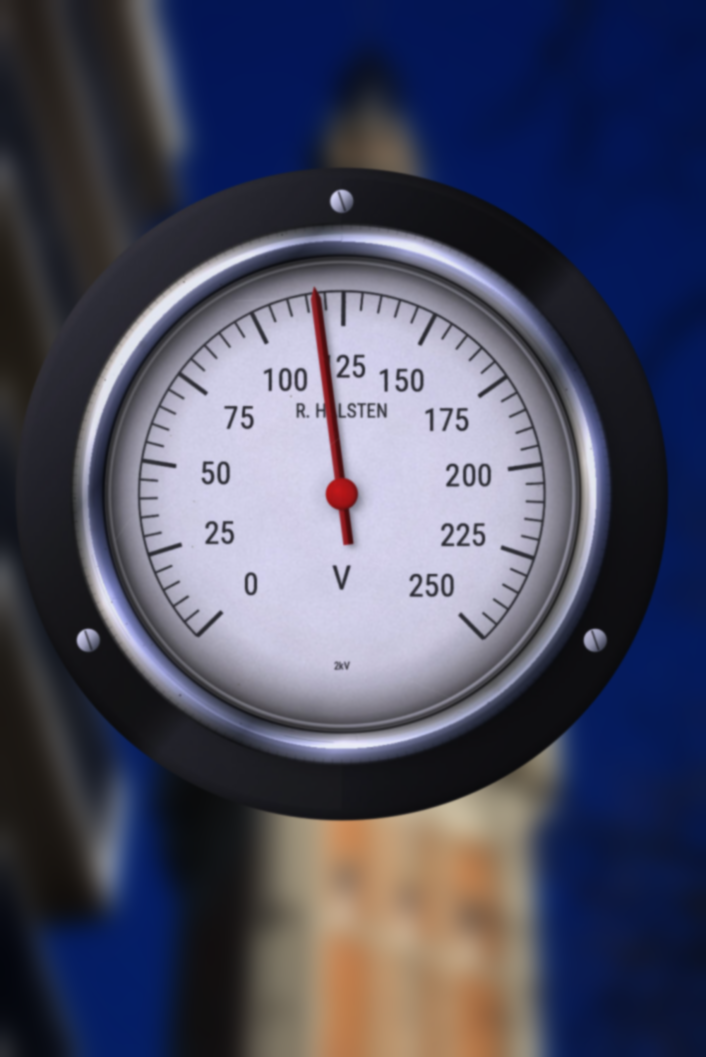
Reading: **117.5** V
